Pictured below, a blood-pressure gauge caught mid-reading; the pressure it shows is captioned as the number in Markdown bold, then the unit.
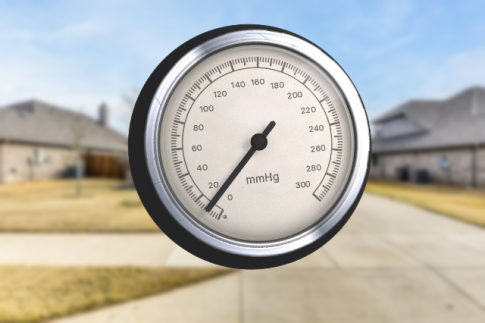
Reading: **10** mmHg
